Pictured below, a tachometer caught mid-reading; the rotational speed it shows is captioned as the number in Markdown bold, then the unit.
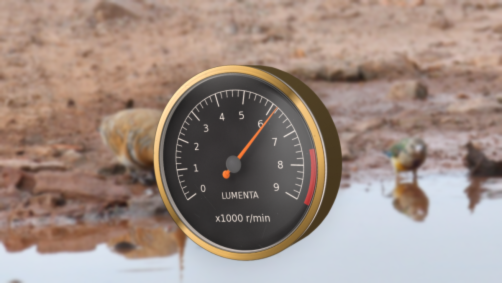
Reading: **6200** rpm
